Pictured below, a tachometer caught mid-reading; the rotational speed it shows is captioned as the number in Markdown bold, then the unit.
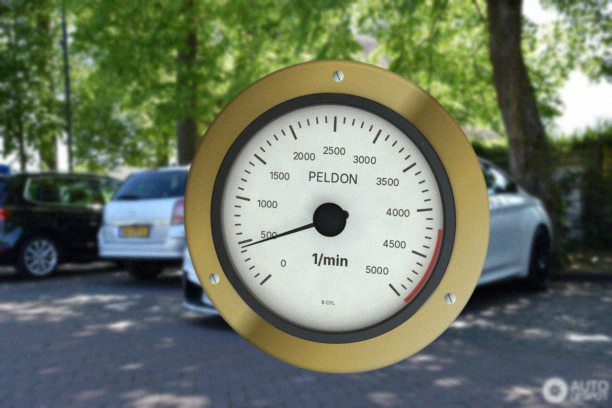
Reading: **450** rpm
